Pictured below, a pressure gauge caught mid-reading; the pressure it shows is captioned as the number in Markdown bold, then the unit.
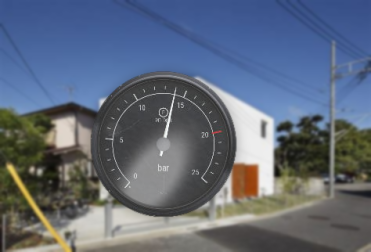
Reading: **14** bar
